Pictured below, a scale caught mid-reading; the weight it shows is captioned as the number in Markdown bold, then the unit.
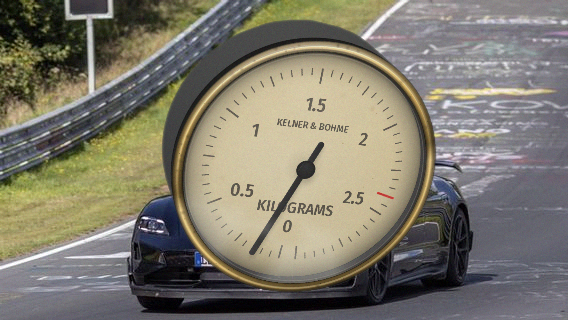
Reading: **0.15** kg
